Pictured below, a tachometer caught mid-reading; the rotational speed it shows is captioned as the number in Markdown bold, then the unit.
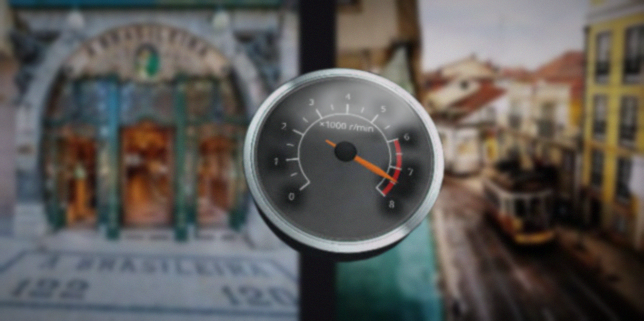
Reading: **7500** rpm
